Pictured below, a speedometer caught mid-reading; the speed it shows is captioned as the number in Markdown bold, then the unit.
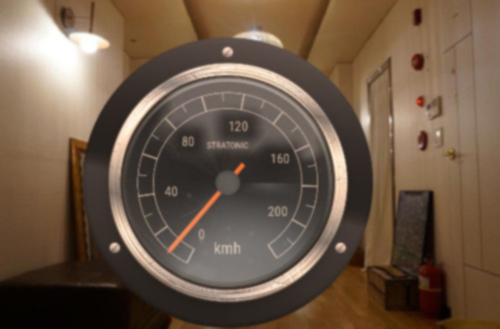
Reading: **10** km/h
